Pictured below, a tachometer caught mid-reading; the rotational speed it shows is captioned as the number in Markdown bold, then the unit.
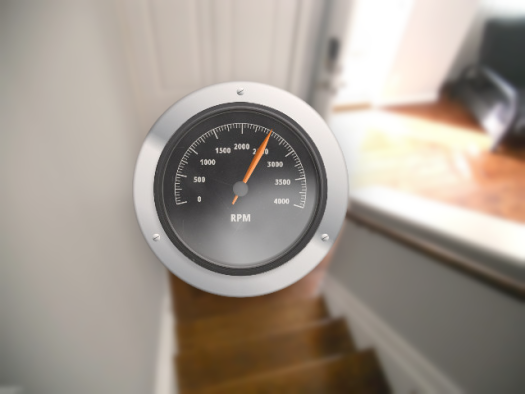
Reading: **2500** rpm
